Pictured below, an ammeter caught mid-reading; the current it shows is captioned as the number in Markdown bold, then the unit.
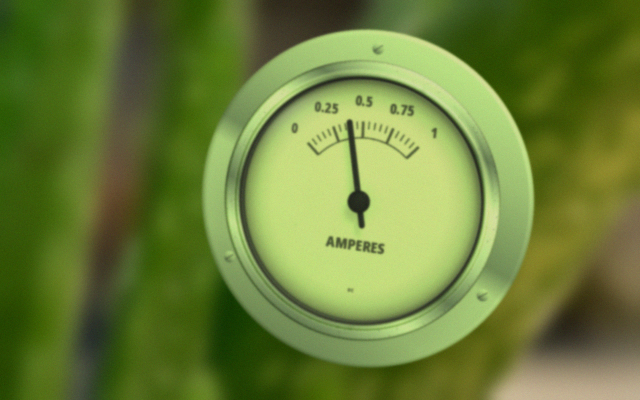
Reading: **0.4** A
